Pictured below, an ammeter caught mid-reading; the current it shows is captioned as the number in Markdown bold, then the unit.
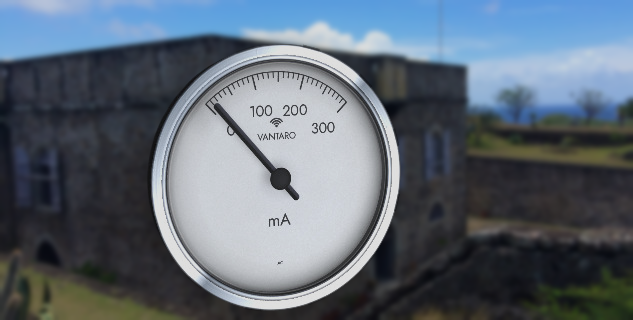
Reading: **10** mA
